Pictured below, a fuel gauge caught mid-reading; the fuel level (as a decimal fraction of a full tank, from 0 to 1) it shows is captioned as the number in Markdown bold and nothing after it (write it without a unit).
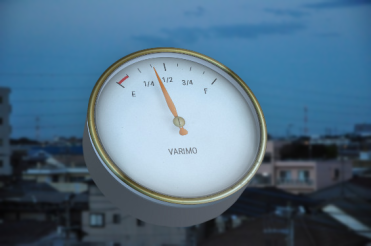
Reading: **0.375**
